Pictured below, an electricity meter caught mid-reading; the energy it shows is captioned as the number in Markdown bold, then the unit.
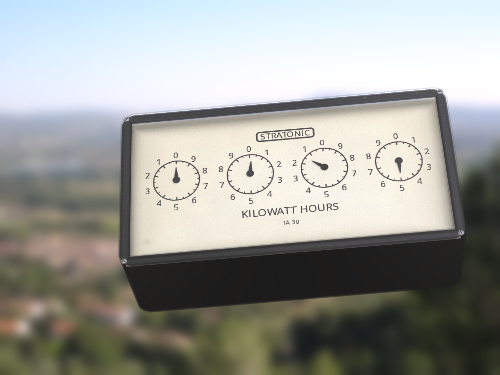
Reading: **15** kWh
